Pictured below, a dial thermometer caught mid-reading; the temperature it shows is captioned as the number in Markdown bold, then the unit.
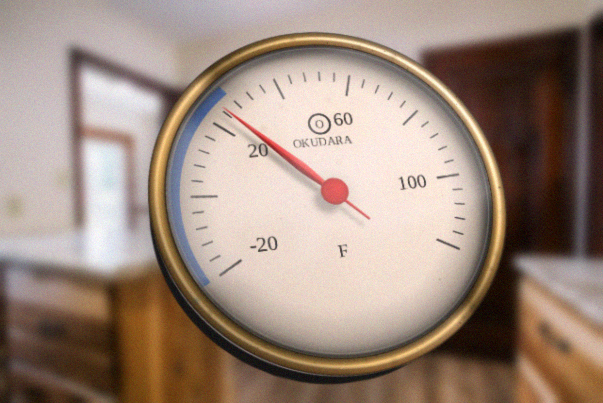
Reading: **24** °F
